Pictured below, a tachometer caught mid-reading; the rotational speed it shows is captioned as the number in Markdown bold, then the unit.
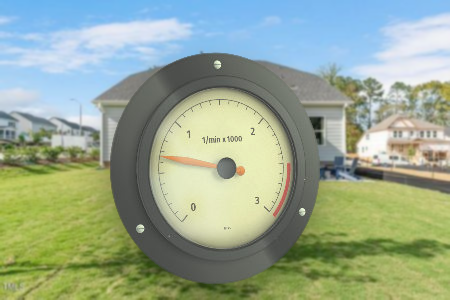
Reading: **650** rpm
